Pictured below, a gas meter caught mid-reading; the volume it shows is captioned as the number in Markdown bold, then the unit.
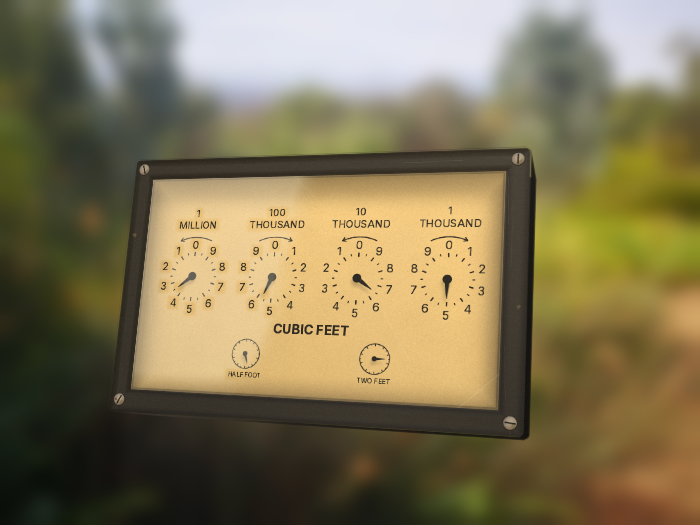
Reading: **356500** ft³
